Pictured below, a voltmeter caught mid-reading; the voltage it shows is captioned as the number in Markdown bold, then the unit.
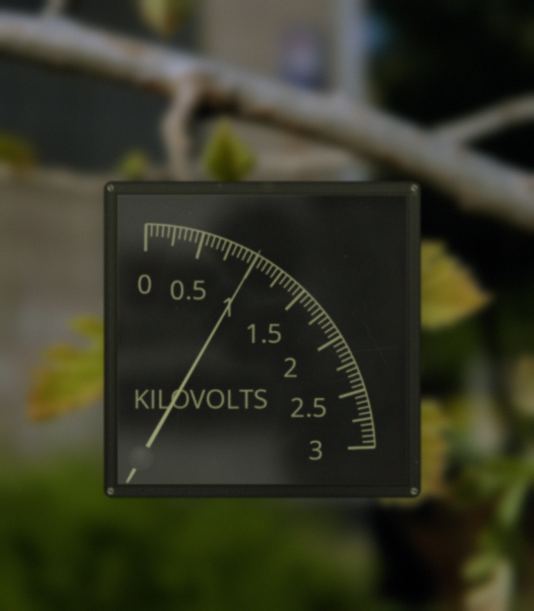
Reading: **1** kV
